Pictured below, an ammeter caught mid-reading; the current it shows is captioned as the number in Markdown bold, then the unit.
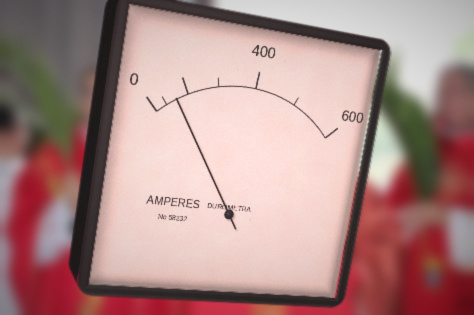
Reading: **150** A
